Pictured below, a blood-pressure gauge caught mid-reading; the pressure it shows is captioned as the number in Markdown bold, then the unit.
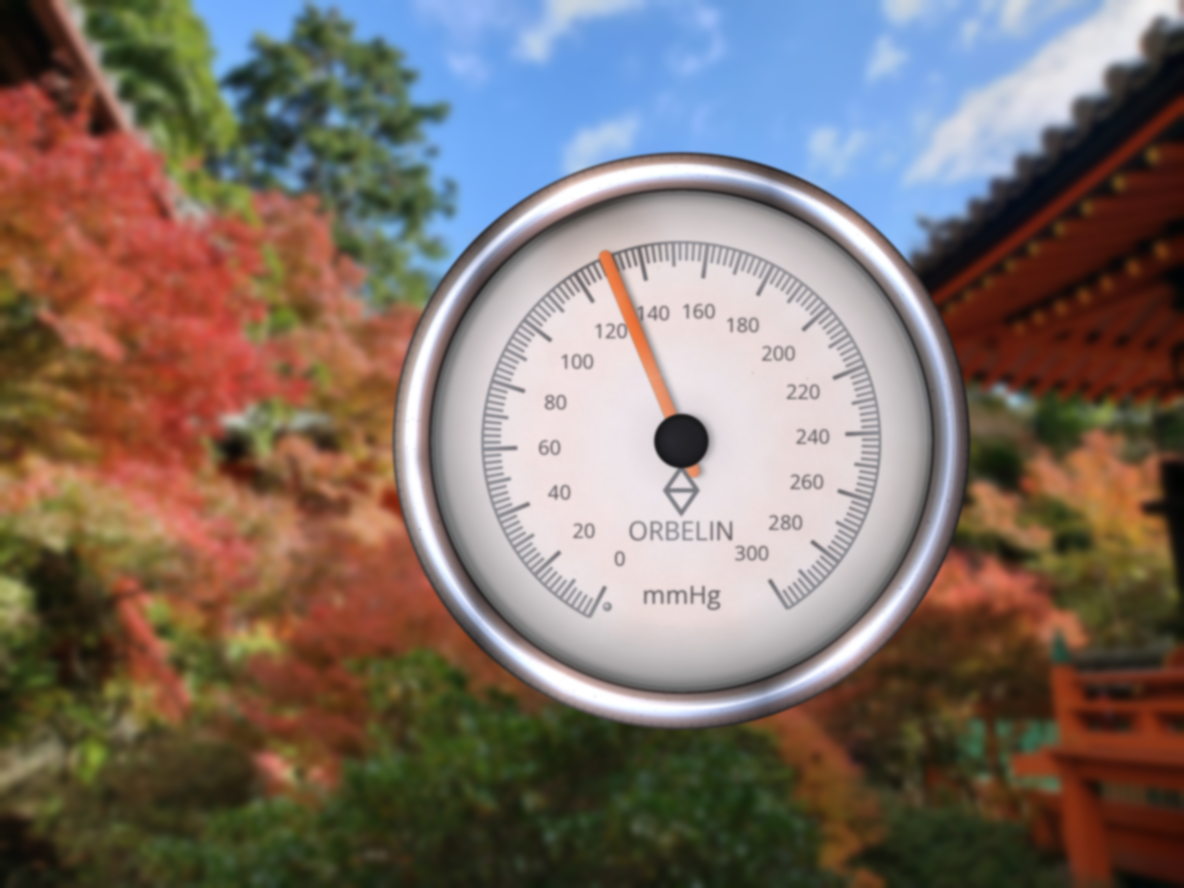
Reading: **130** mmHg
